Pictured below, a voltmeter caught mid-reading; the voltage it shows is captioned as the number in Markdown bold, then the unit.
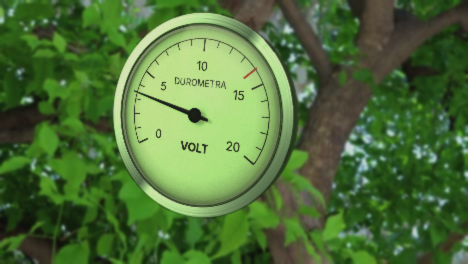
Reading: **3.5** V
